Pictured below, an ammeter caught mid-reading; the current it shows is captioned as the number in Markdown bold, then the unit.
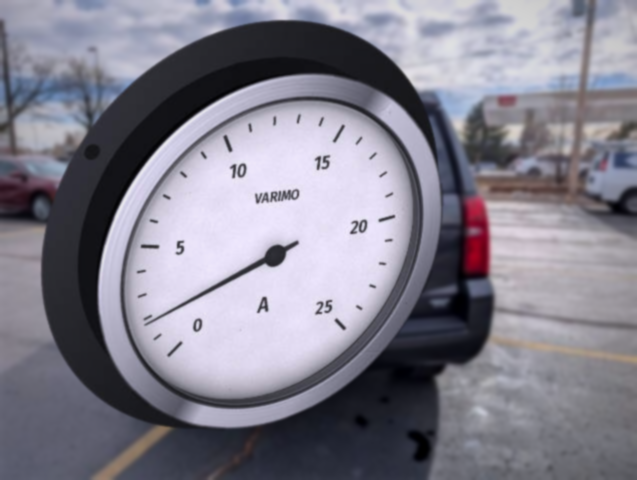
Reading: **2** A
